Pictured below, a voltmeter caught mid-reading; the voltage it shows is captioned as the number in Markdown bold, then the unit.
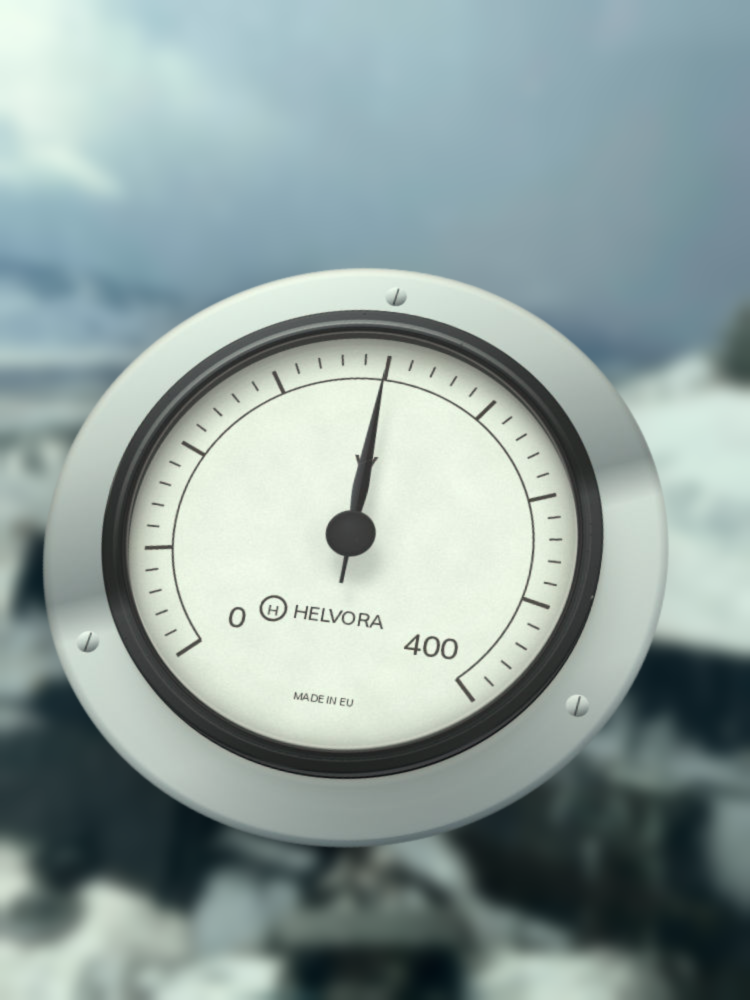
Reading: **200** V
